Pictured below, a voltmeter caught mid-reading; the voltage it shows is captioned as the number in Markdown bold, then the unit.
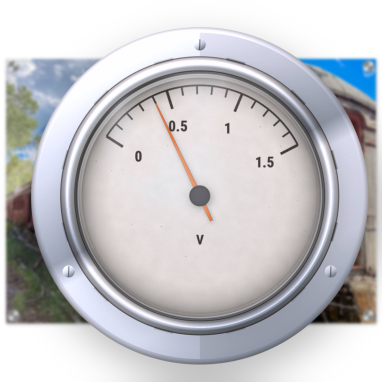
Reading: **0.4** V
